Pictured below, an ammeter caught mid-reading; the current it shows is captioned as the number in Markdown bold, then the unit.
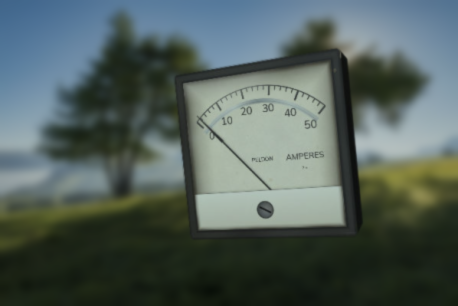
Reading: **2** A
